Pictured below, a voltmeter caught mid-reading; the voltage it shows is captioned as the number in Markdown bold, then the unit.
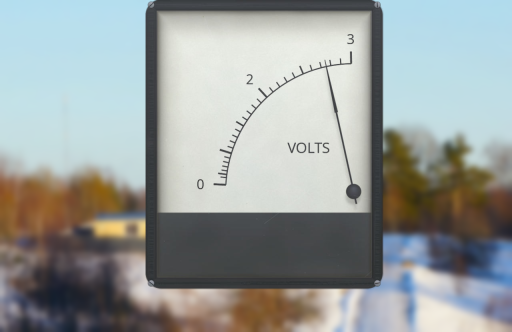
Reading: **2.75** V
